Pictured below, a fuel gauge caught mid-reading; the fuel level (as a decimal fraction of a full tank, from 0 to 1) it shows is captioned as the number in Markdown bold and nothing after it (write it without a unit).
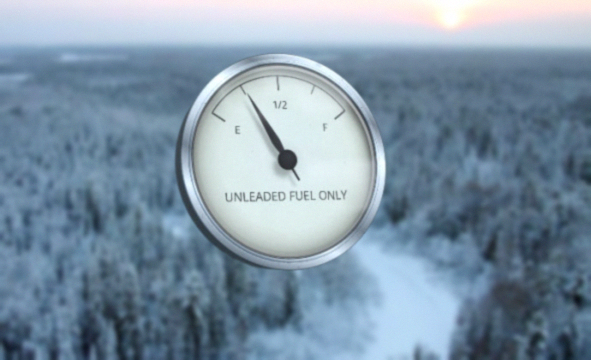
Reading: **0.25**
